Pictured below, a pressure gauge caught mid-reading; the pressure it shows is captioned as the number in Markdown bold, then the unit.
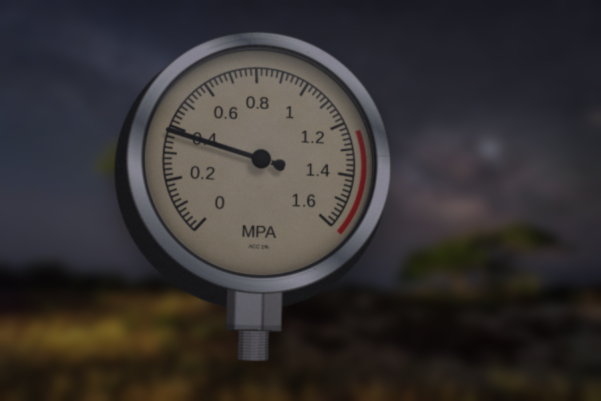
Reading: **0.38** MPa
